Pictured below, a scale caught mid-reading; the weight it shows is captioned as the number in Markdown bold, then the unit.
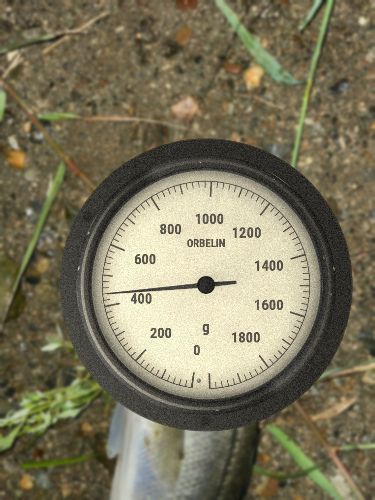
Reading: **440** g
